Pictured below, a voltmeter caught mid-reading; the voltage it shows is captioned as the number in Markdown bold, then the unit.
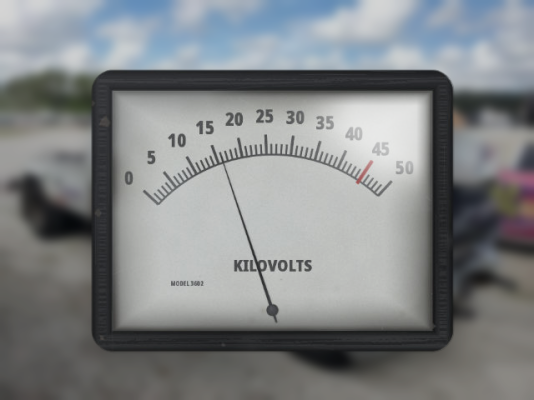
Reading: **16** kV
